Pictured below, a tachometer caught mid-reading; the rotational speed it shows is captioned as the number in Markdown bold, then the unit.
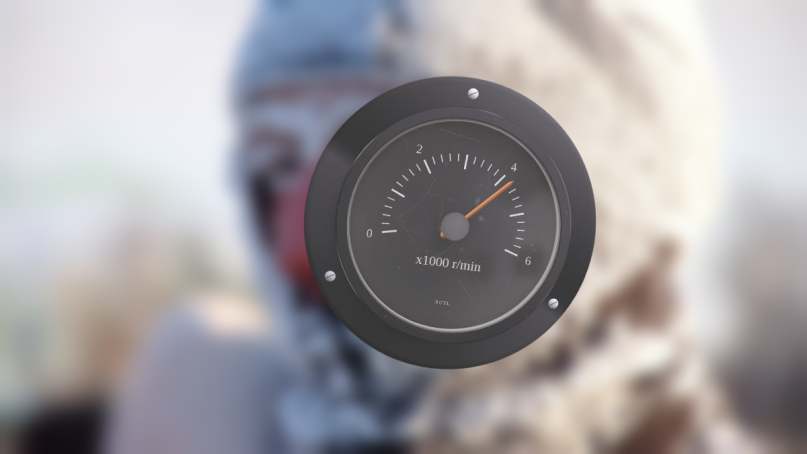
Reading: **4200** rpm
